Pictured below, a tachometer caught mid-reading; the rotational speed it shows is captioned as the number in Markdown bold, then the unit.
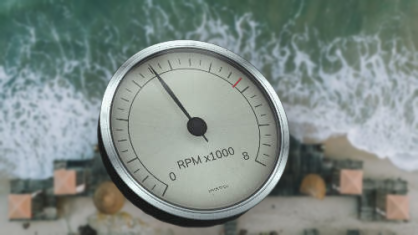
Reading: **3500** rpm
